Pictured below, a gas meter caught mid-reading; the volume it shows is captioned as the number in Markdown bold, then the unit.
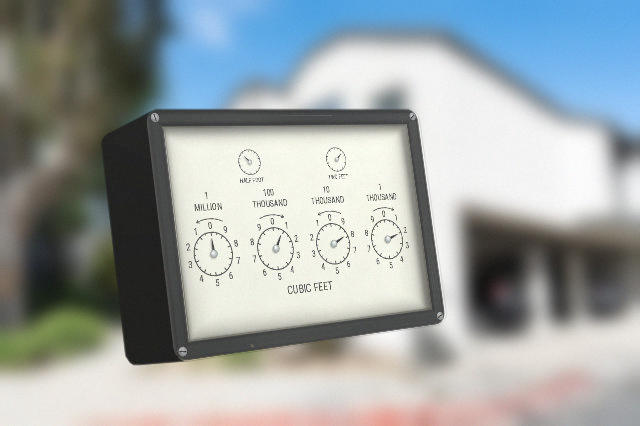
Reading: **8200** ft³
